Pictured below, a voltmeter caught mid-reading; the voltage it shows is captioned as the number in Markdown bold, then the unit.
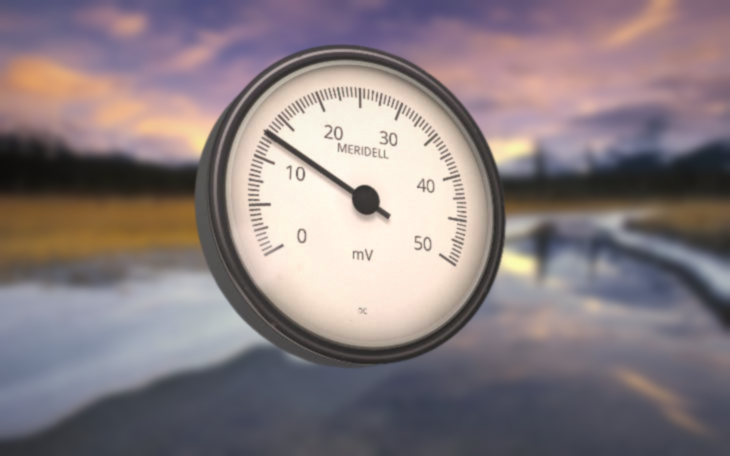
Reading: **12.5** mV
